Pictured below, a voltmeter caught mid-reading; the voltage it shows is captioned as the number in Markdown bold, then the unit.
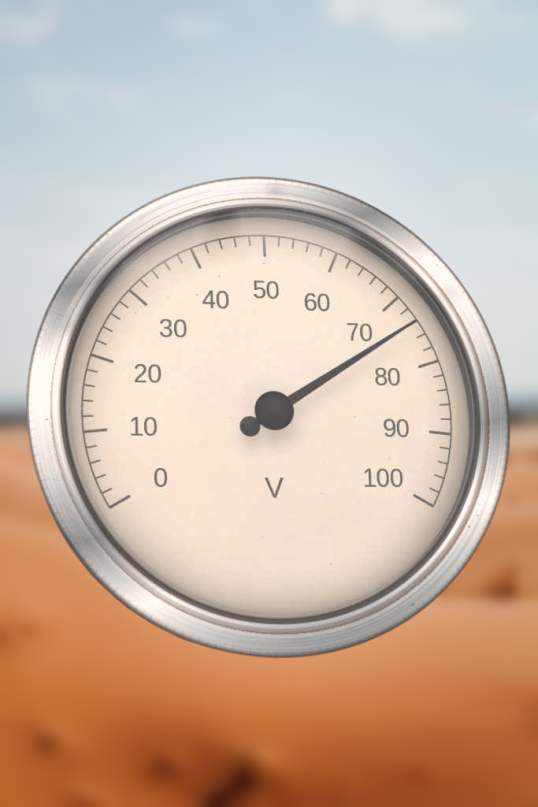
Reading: **74** V
